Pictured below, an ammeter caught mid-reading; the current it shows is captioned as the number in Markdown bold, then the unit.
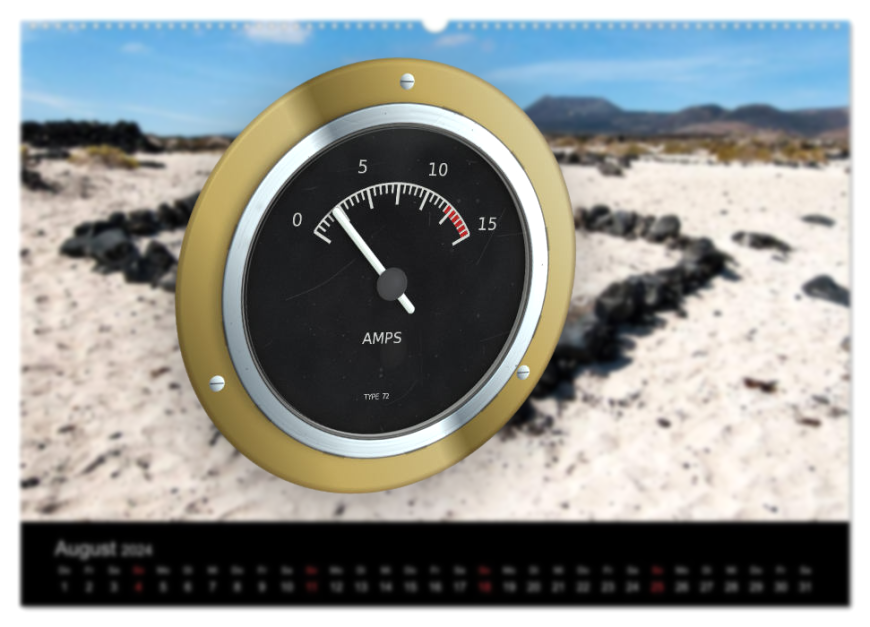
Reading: **2** A
